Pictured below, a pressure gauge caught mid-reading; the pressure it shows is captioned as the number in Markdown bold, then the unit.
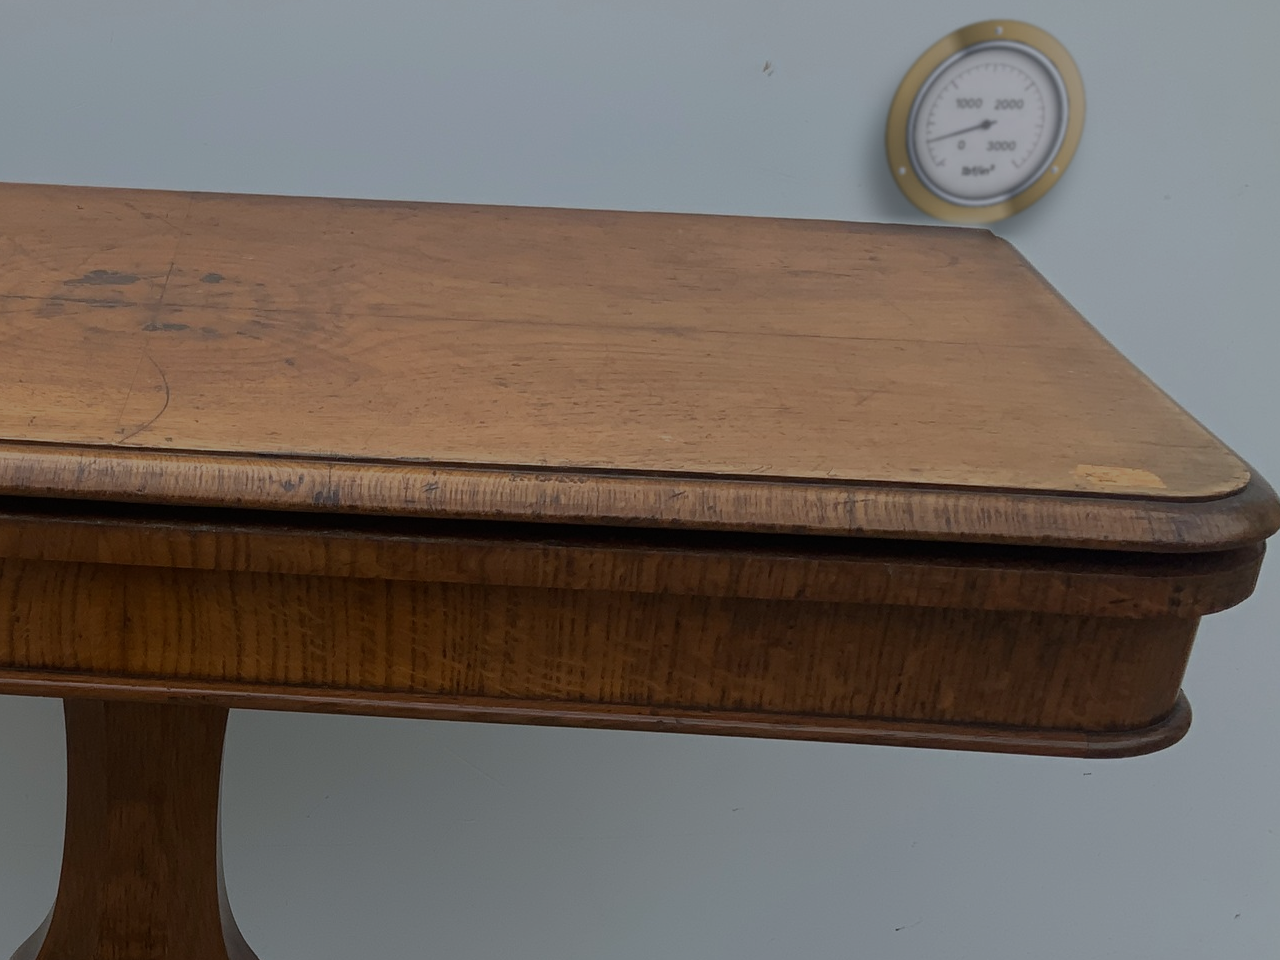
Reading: **300** psi
